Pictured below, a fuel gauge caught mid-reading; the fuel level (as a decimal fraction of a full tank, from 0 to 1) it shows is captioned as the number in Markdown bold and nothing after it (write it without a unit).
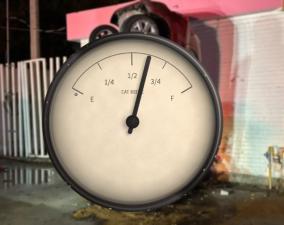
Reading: **0.625**
